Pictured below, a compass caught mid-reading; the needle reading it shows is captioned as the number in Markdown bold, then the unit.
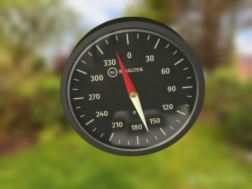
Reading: **345** °
